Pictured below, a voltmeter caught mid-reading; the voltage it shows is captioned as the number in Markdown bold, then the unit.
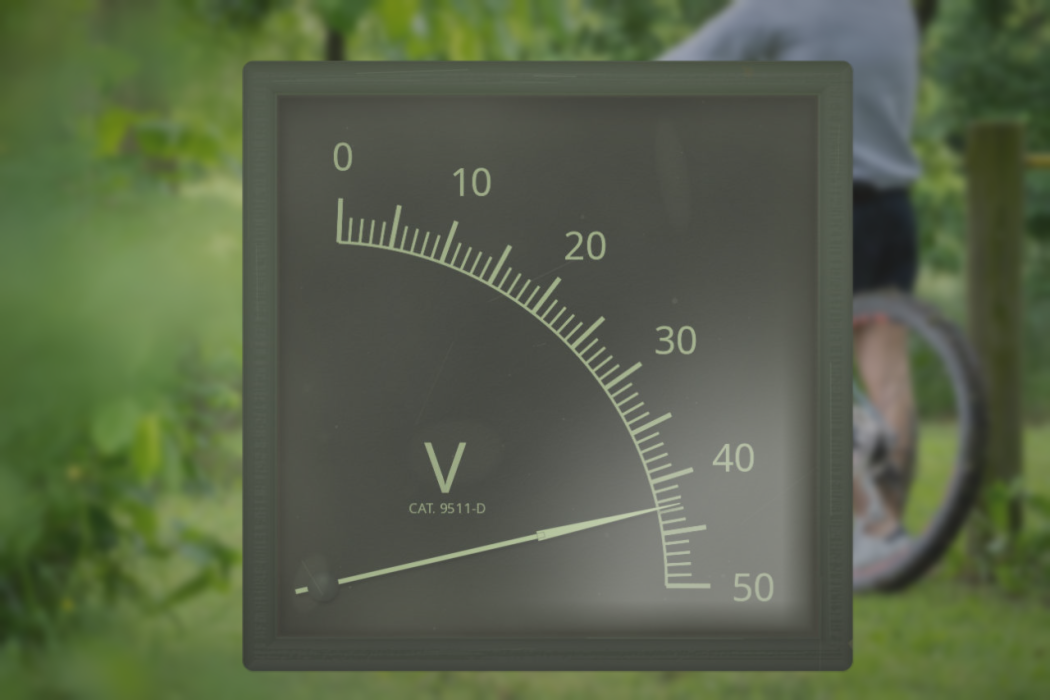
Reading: **42.5** V
